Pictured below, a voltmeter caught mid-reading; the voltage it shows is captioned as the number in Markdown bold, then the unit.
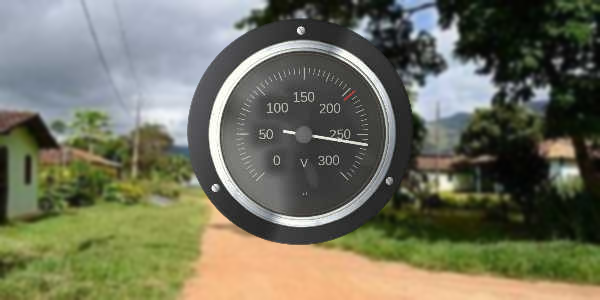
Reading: **260** V
